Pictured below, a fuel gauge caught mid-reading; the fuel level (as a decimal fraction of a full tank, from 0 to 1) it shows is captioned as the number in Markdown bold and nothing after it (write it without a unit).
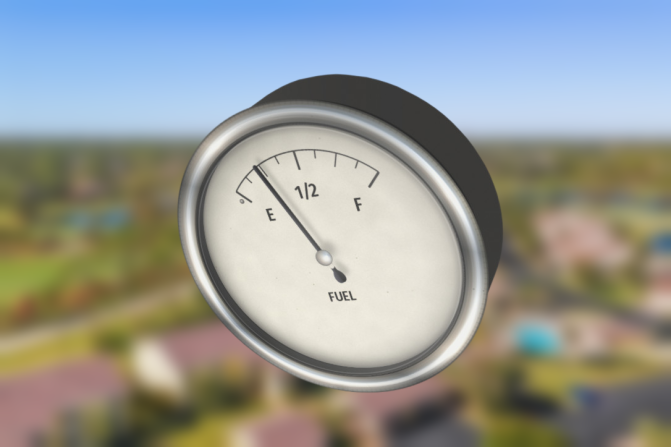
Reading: **0.25**
